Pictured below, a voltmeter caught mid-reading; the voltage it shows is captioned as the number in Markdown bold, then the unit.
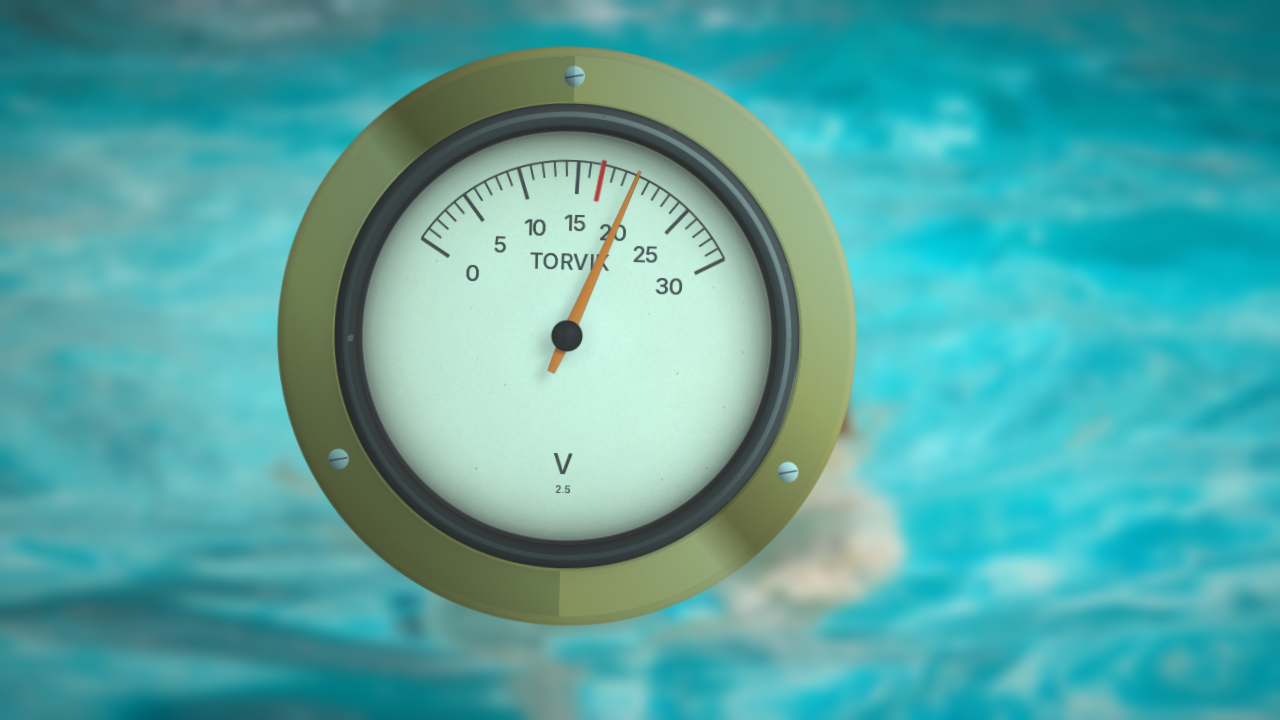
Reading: **20** V
